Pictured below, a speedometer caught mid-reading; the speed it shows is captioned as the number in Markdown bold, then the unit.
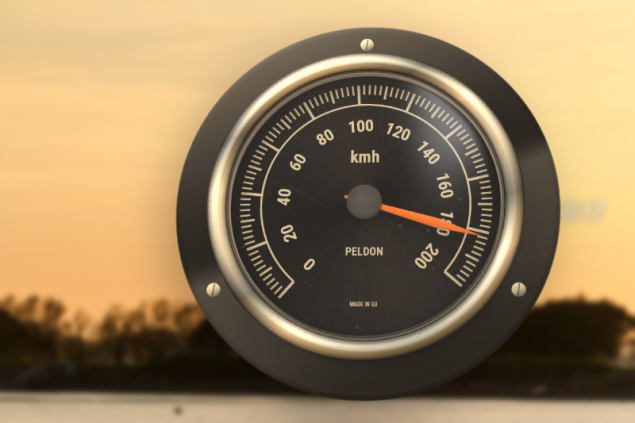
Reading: **182** km/h
